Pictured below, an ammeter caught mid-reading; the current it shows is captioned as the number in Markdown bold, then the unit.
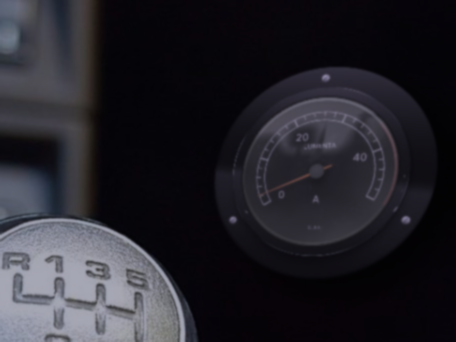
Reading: **2** A
